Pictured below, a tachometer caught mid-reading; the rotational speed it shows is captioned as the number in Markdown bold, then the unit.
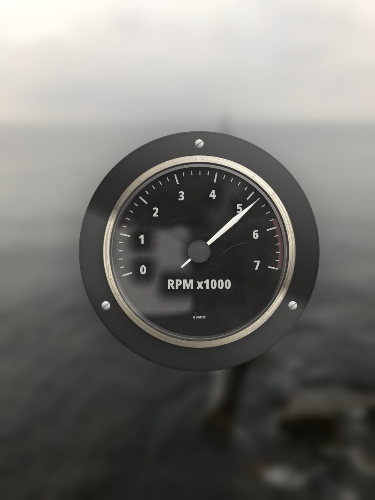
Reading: **5200** rpm
